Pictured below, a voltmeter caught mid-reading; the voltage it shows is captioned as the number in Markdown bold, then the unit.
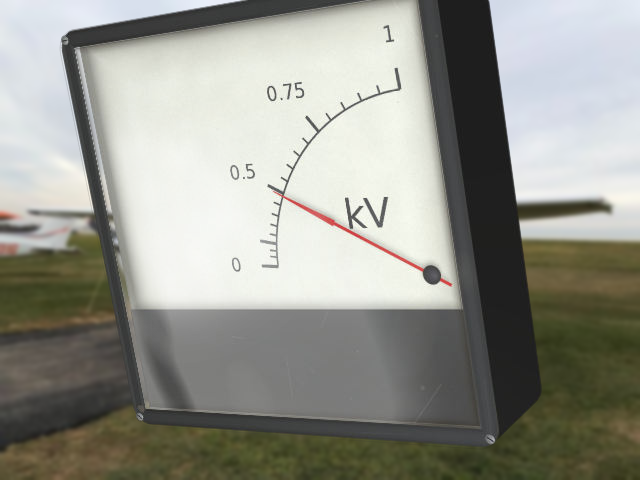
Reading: **0.5** kV
